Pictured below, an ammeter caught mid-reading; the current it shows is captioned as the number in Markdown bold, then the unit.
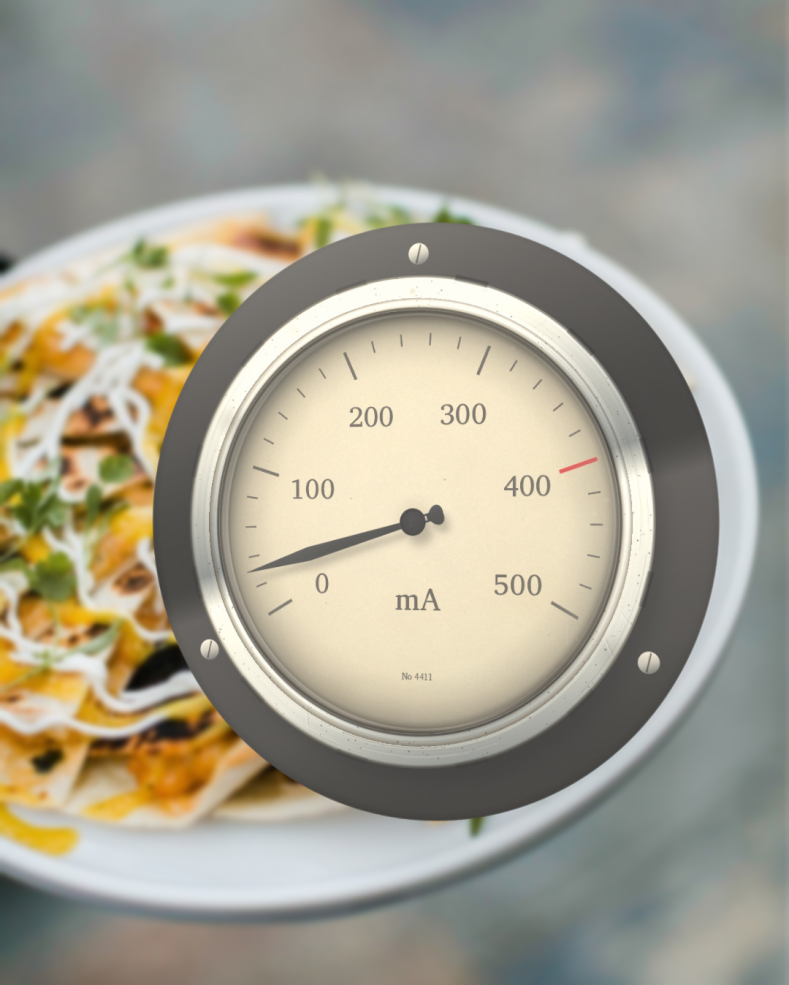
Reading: **30** mA
